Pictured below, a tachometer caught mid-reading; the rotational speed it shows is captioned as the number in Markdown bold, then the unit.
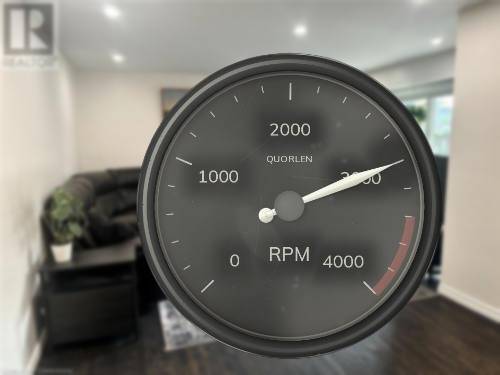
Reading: **3000** rpm
